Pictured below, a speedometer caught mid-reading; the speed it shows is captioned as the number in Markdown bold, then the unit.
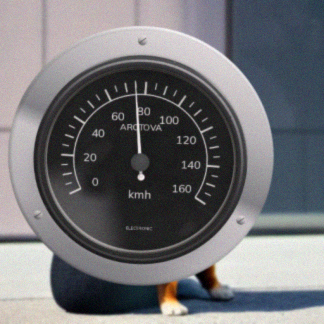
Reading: **75** km/h
